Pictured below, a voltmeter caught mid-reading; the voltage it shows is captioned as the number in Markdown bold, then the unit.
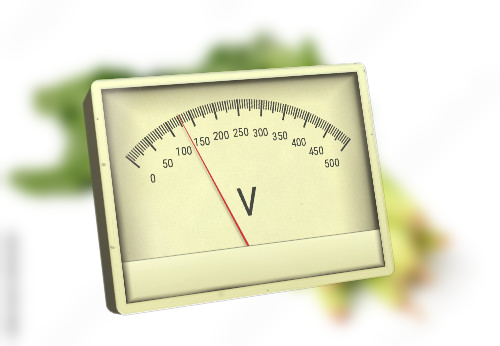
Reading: **125** V
